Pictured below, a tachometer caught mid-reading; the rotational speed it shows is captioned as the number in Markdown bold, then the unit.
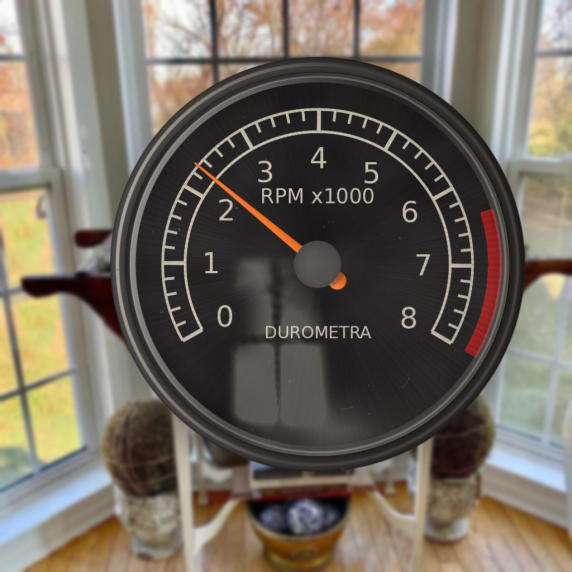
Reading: **2300** rpm
